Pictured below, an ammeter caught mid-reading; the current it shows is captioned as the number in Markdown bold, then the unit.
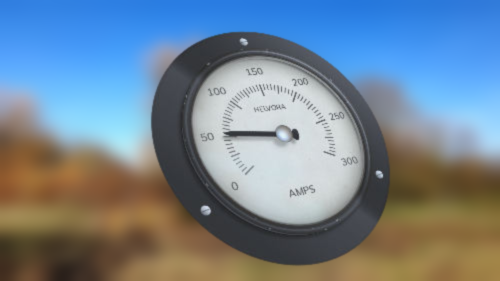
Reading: **50** A
